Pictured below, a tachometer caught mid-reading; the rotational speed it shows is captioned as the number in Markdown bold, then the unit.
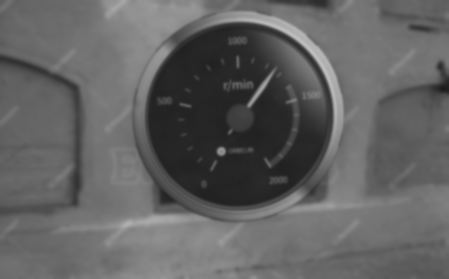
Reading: **1250** rpm
